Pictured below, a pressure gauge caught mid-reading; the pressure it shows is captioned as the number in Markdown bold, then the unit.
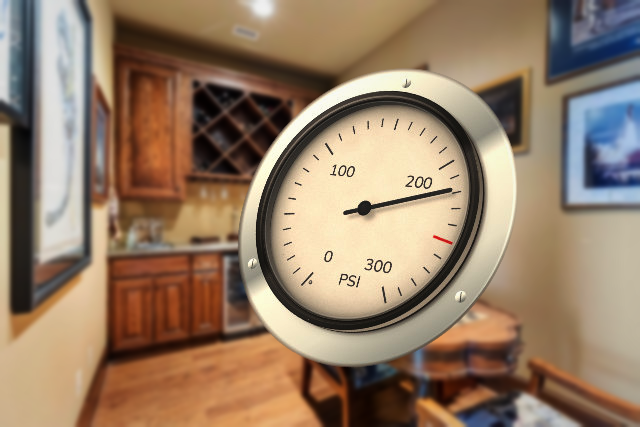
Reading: **220** psi
